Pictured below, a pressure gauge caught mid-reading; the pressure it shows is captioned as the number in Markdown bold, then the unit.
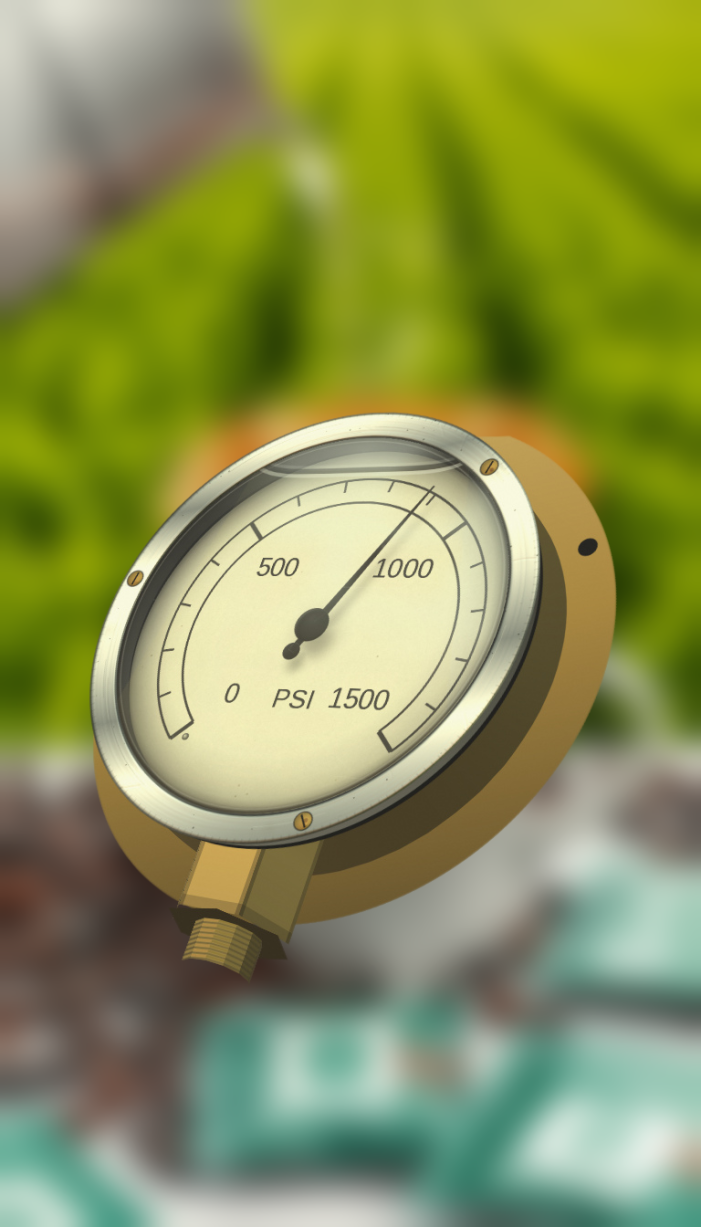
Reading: **900** psi
